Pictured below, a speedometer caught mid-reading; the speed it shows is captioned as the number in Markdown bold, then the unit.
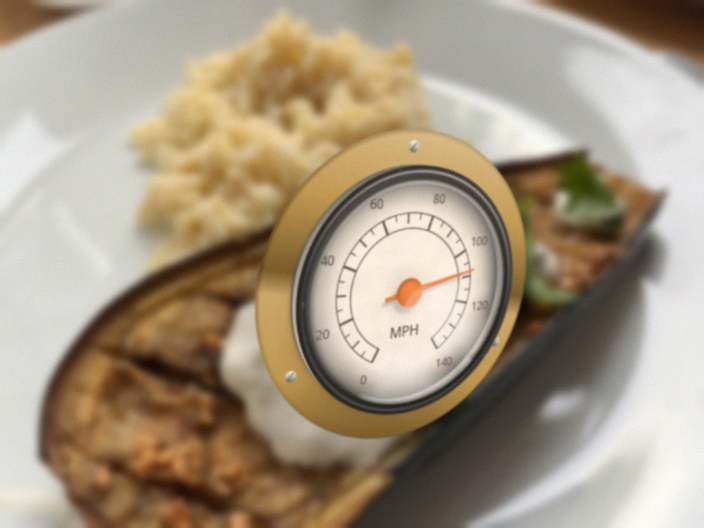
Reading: **107.5** mph
